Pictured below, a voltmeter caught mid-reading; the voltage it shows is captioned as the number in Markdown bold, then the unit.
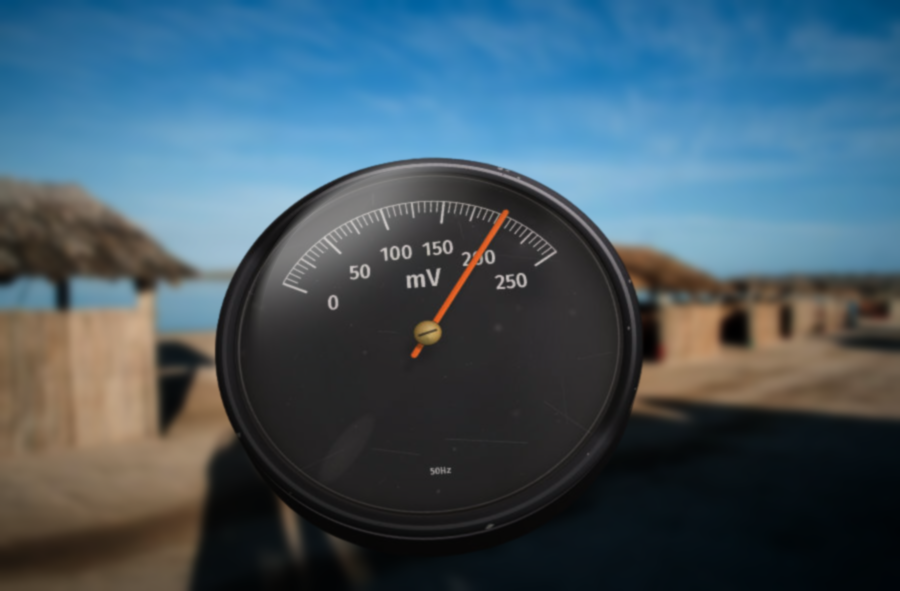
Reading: **200** mV
